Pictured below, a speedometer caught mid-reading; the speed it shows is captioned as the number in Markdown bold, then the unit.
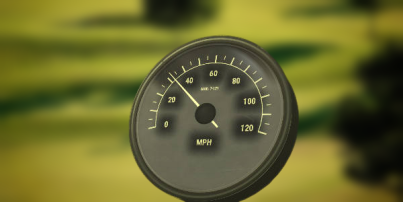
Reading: **32.5** mph
